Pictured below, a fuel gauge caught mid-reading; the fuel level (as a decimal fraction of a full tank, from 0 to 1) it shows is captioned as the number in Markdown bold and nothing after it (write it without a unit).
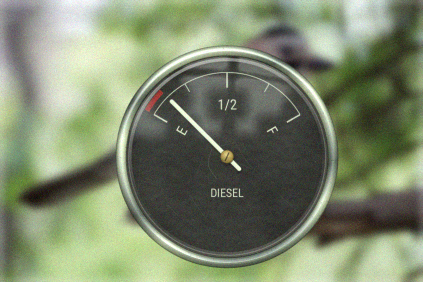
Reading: **0.125**
